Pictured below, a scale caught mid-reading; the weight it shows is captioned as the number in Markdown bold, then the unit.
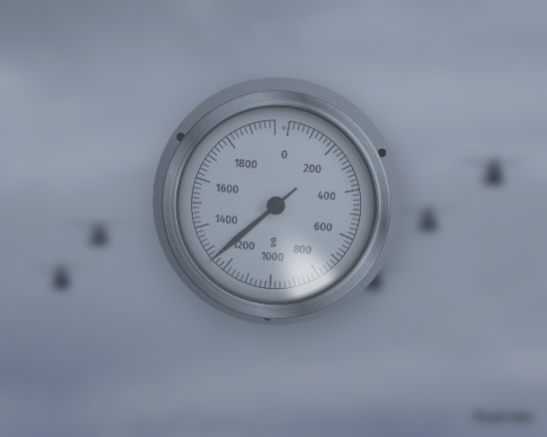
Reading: **1260** g
